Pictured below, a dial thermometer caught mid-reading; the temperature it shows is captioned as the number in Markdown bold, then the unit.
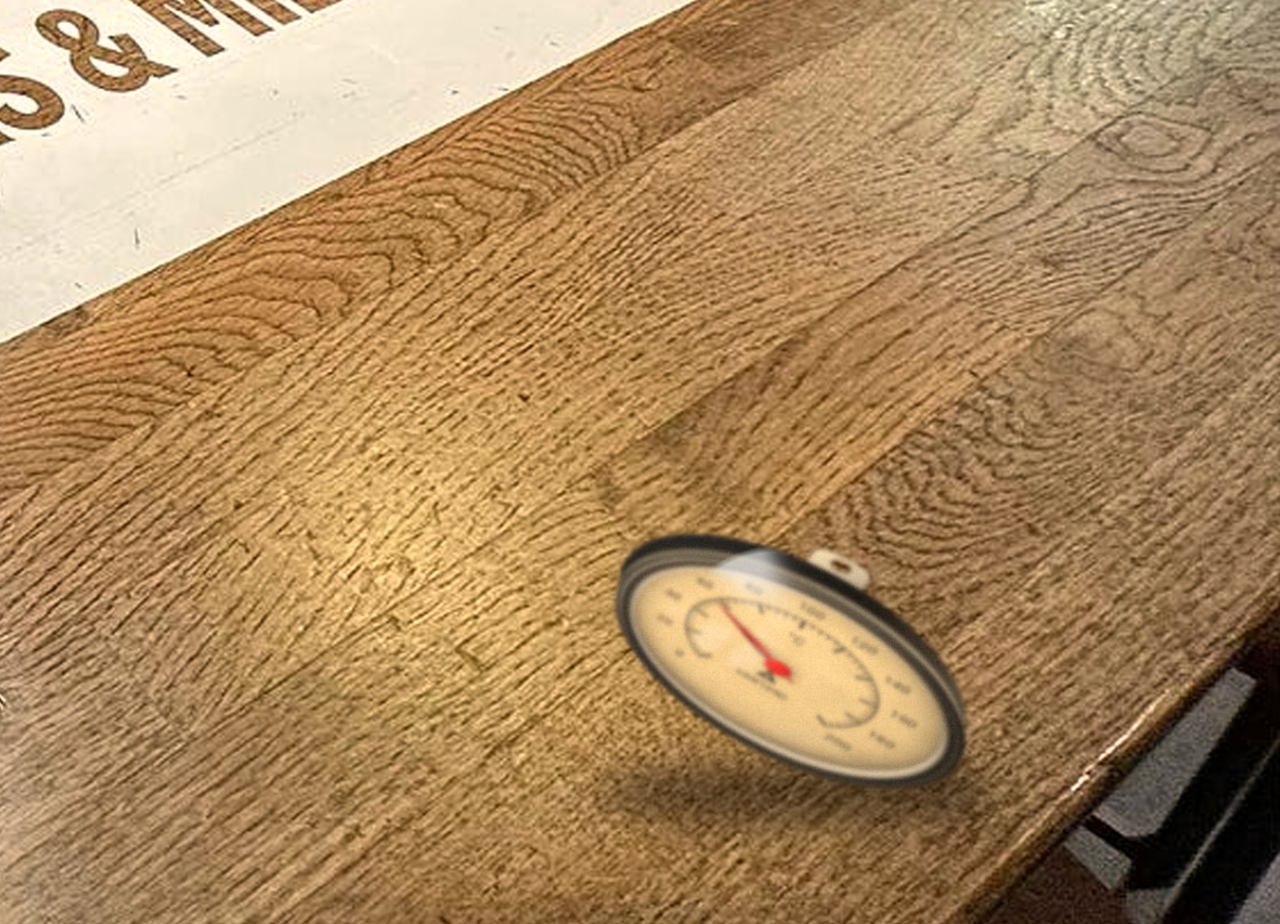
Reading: **60** °C
